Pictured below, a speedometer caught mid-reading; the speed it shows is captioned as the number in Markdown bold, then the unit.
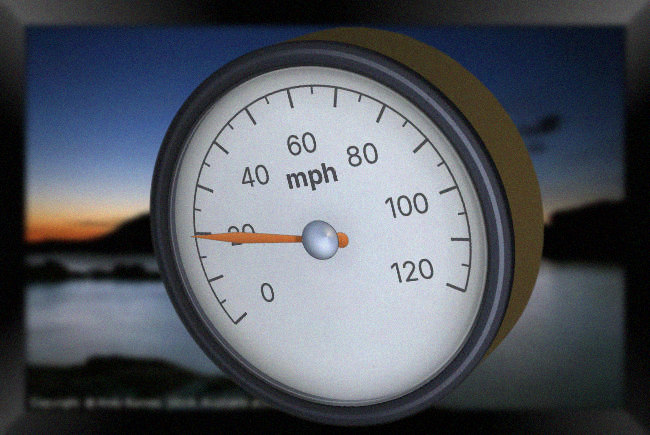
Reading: **20** mph
